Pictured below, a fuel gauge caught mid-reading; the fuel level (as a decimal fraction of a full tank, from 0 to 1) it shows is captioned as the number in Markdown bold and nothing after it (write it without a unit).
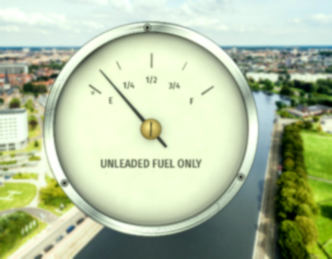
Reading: **0.125**
